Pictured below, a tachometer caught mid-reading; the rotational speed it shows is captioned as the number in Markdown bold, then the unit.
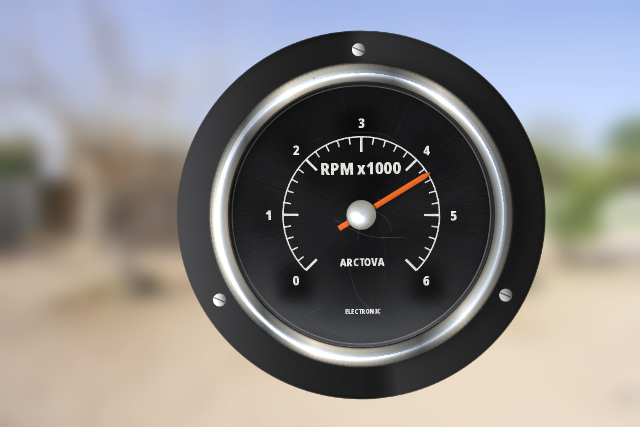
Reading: **4300** rpm
